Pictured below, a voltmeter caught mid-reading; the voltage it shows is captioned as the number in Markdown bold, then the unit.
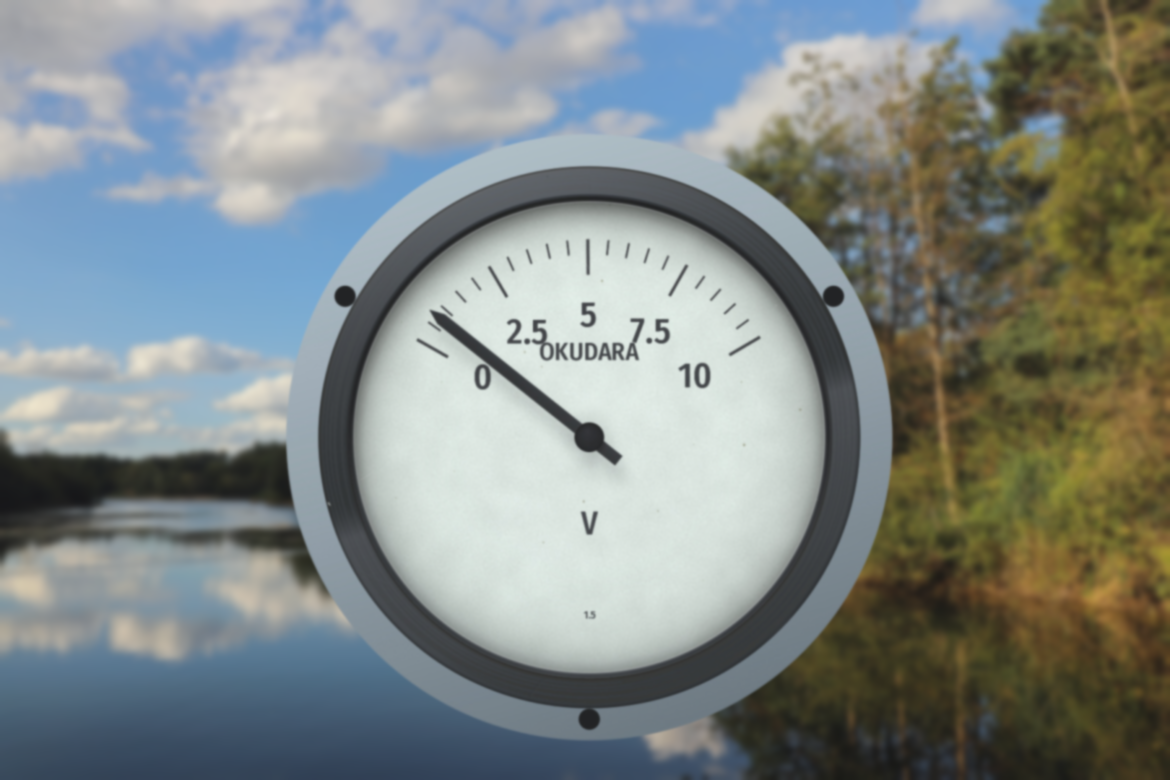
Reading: **0.75** V
